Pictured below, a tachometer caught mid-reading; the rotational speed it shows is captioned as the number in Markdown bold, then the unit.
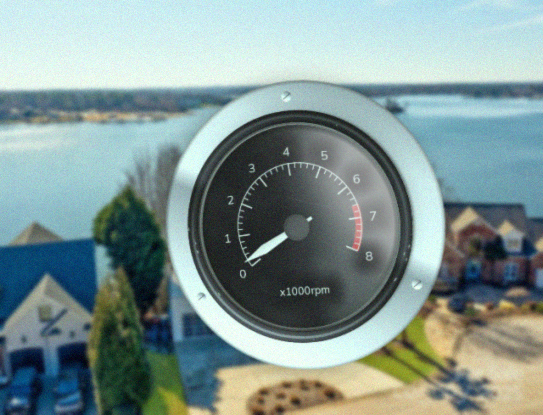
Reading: **200** rpm
